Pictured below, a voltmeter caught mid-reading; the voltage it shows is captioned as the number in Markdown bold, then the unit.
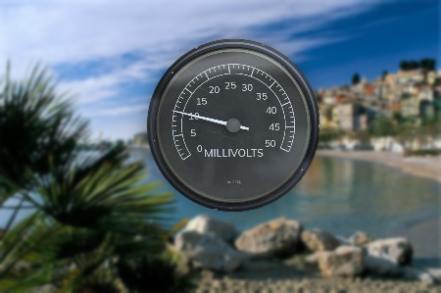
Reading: **10** mV
